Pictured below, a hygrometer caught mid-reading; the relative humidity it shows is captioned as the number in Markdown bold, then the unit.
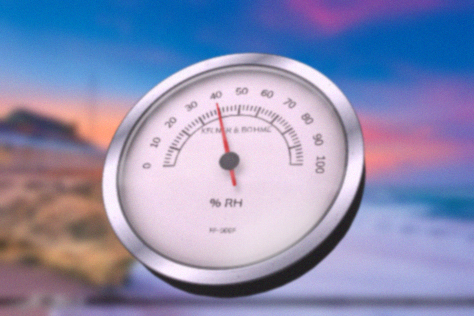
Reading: **40** %
